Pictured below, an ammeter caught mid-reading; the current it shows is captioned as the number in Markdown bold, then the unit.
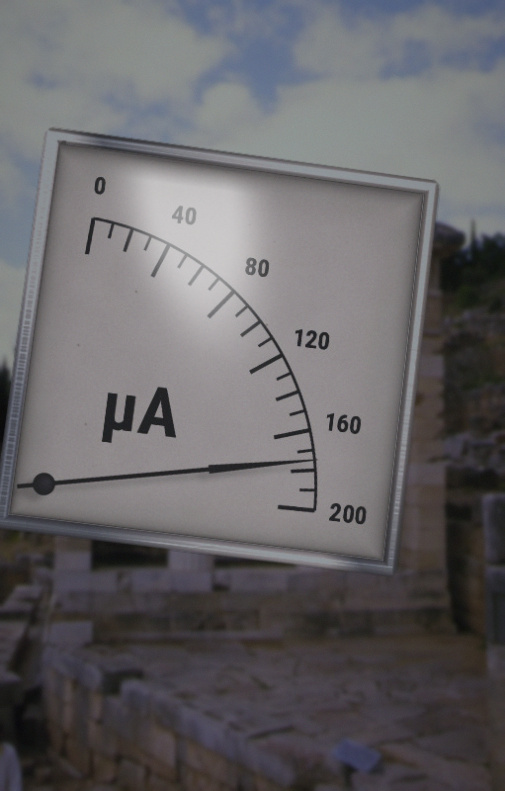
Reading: **175** µA
